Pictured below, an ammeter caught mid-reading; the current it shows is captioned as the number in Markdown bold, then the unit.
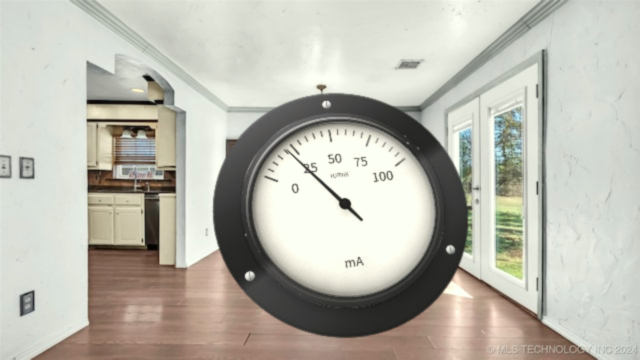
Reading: **20** mA
